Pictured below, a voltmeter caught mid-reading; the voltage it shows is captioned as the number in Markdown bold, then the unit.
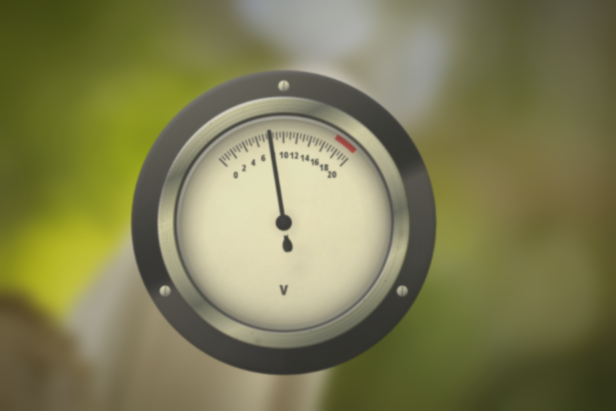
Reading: **8** V
